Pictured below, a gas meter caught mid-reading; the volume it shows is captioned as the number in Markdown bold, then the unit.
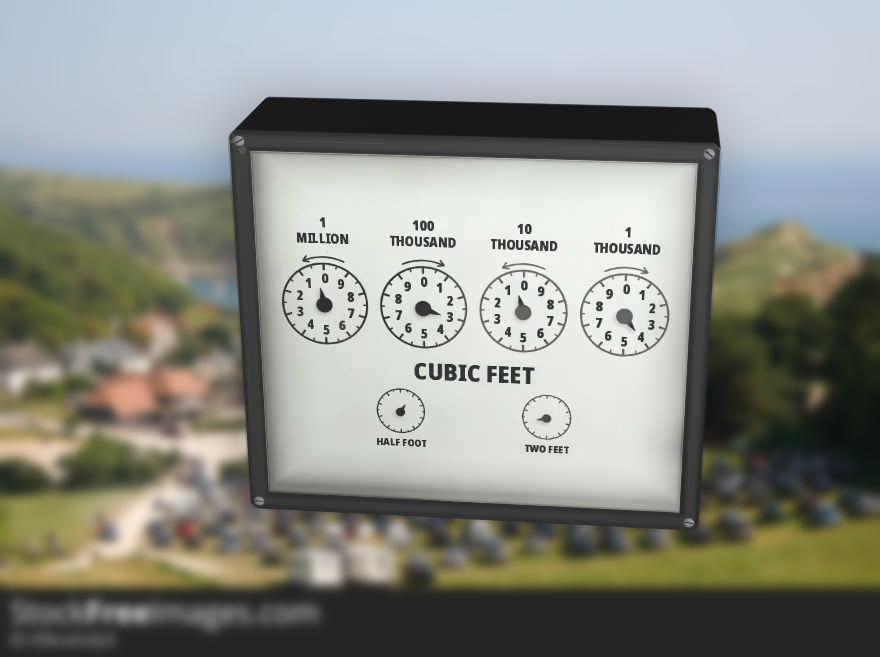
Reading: **30400** ft³
